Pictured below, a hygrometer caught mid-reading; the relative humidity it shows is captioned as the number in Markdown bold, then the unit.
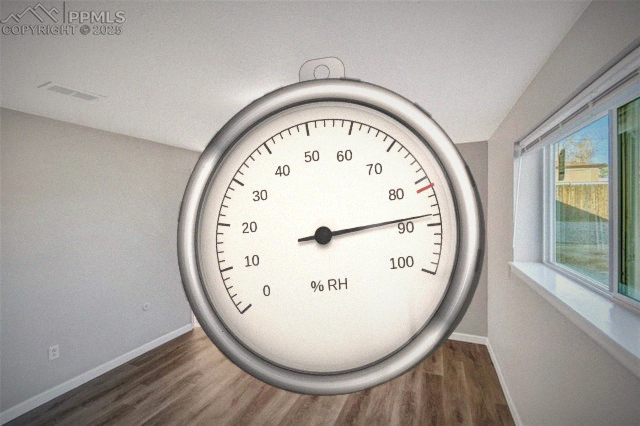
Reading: **88** %
